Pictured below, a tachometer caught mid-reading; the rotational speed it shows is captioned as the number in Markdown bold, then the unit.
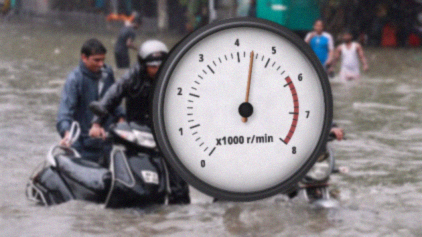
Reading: **4400** rpm
